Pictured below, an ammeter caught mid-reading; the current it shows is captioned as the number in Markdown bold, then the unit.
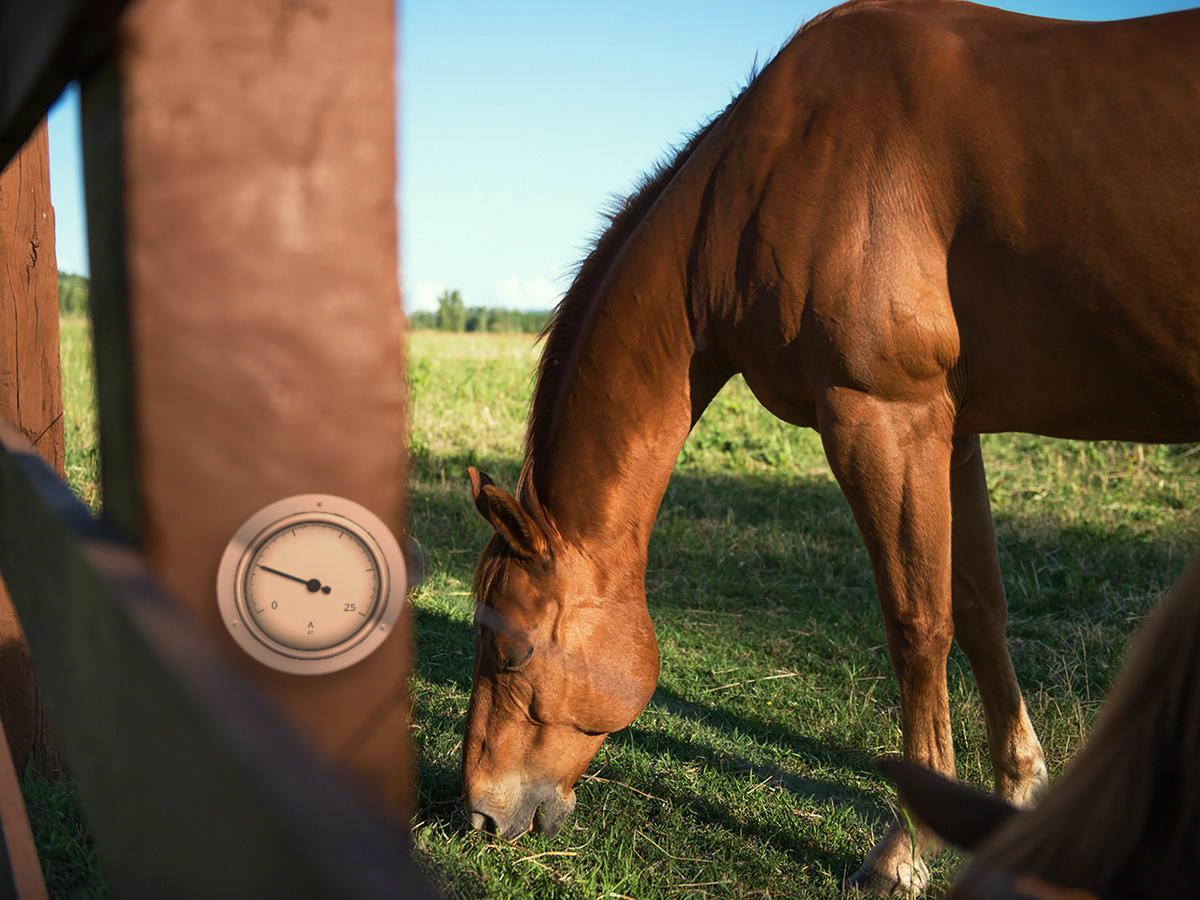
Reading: **5** A
